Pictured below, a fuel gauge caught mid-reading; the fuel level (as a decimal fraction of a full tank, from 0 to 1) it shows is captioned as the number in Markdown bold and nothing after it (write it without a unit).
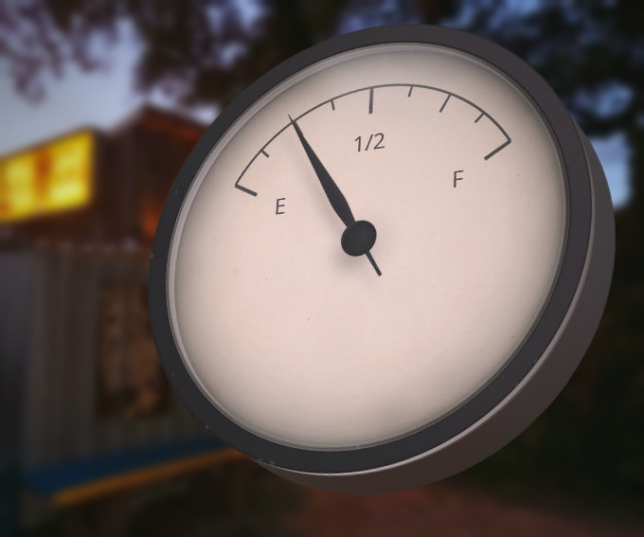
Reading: **0.25**
